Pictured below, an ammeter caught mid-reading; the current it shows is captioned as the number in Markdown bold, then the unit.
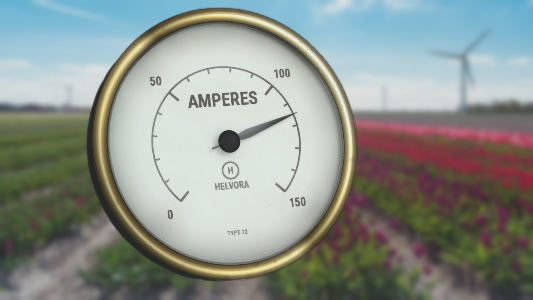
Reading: **115** A
